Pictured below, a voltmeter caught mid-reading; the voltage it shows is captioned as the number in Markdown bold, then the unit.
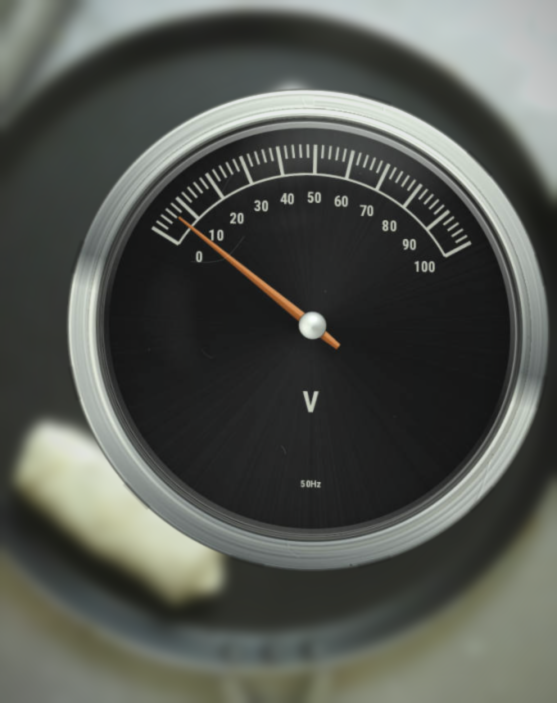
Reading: **6** V
